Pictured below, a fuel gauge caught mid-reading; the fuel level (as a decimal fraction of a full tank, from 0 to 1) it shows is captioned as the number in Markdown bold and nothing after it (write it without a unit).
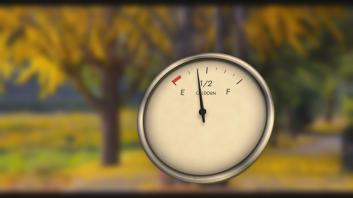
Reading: **0.375**
